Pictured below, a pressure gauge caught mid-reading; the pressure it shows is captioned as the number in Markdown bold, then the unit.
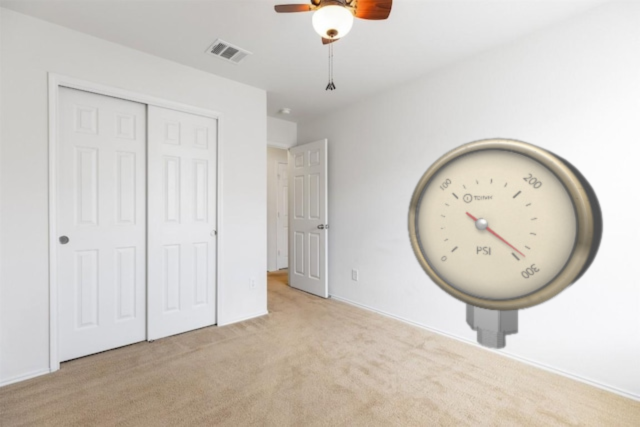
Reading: **290** psi
